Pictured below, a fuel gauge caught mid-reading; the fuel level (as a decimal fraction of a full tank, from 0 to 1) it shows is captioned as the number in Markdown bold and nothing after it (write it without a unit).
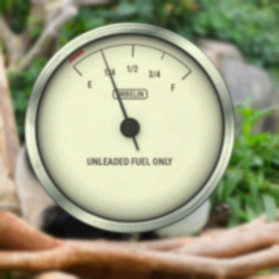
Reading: **0.25**
